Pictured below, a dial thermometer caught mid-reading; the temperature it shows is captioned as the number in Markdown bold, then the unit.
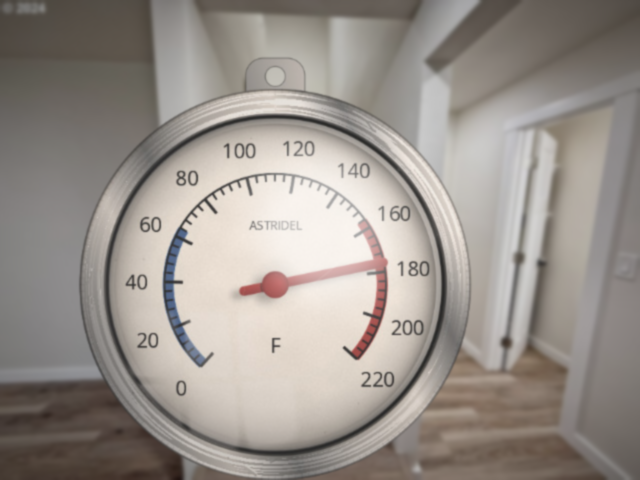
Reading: **176** °F
